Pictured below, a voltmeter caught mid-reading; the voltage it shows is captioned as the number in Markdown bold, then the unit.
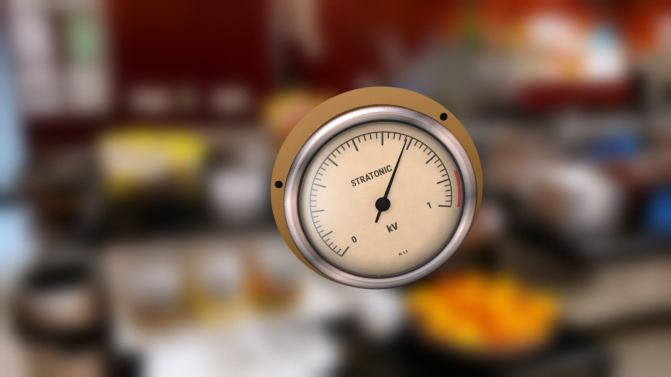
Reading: **0.68** kV
